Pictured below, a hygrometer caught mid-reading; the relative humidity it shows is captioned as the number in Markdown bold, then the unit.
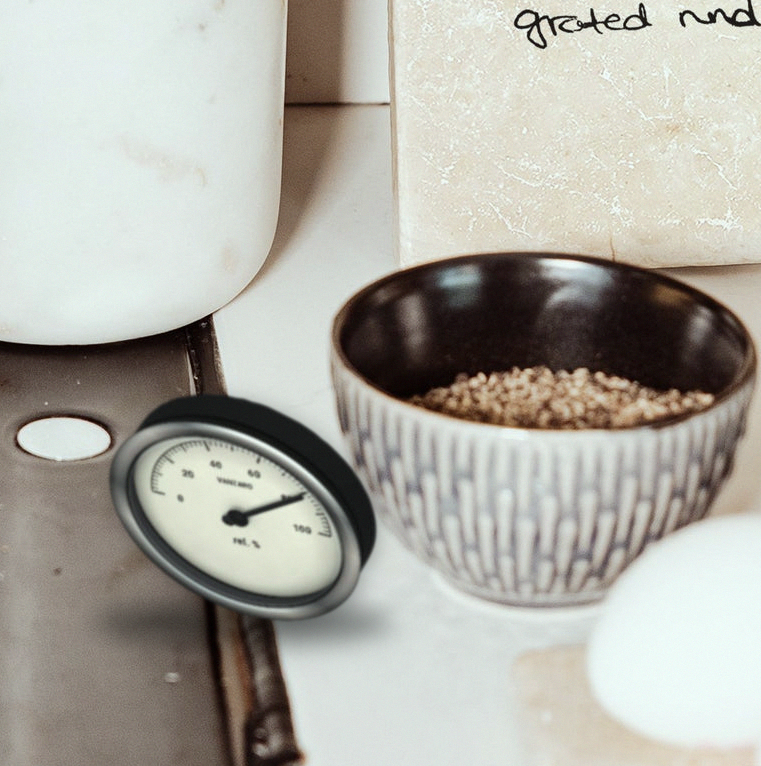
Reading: **80** %
